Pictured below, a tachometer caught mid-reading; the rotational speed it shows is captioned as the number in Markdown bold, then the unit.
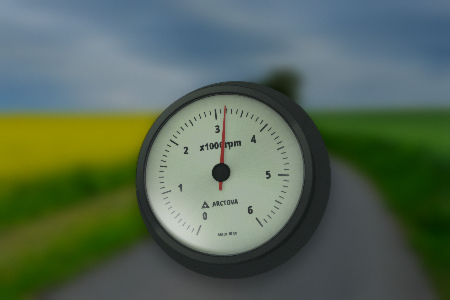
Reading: **3200** rpm
